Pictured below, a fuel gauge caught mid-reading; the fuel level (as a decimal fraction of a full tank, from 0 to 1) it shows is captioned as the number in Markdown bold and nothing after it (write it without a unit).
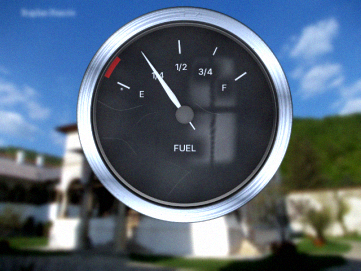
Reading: **0.25**
